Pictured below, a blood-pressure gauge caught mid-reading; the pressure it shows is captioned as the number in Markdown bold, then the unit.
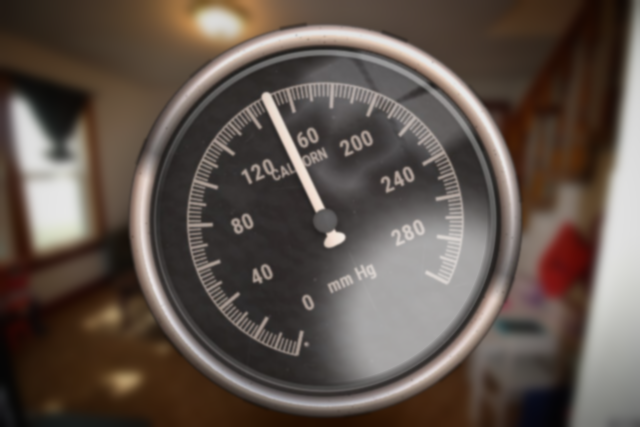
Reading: **150** mmHg
